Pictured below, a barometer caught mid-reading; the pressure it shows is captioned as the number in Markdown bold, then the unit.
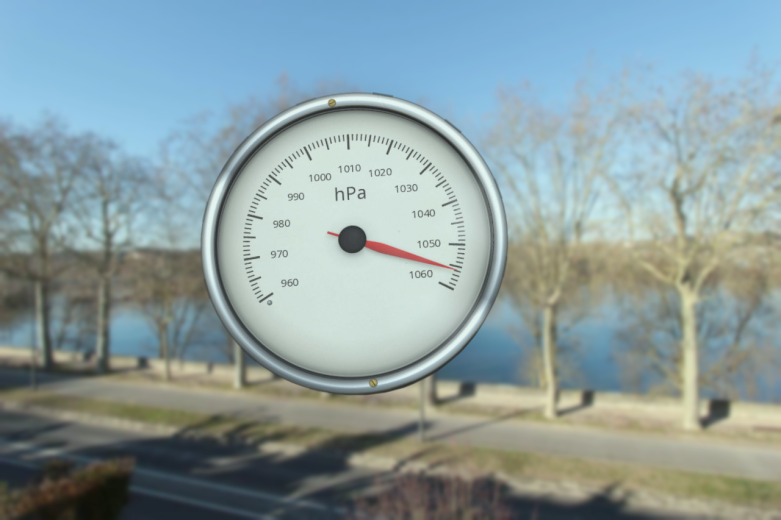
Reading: **1056** hPa
